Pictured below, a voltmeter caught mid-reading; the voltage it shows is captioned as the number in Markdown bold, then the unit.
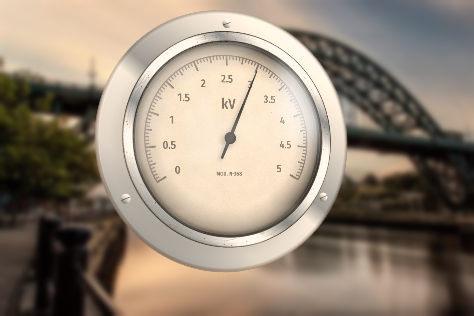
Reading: **3** kV
